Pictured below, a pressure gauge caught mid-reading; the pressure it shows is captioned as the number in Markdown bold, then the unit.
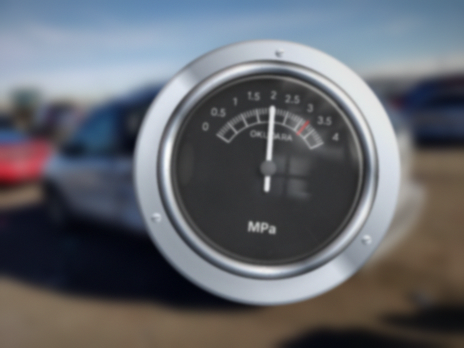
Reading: **2** MPa
